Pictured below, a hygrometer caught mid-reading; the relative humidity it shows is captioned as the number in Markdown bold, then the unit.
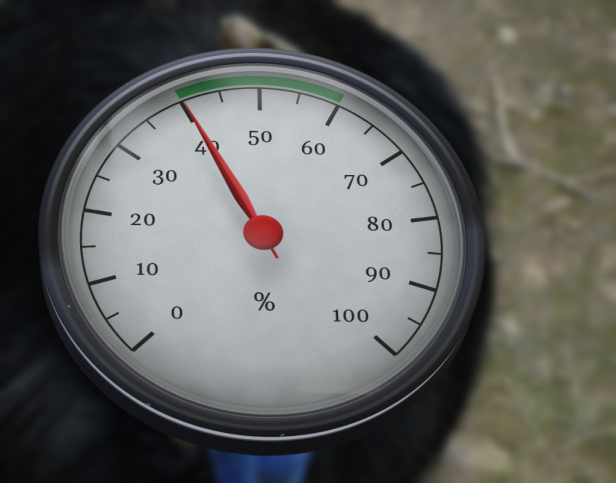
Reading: **40** %
